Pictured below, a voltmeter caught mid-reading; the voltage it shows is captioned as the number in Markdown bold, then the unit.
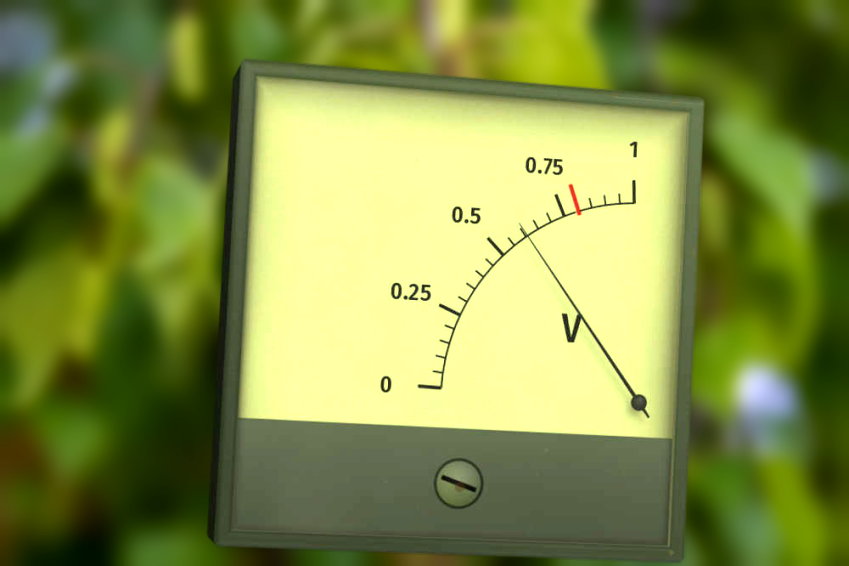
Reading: **0.6** V
